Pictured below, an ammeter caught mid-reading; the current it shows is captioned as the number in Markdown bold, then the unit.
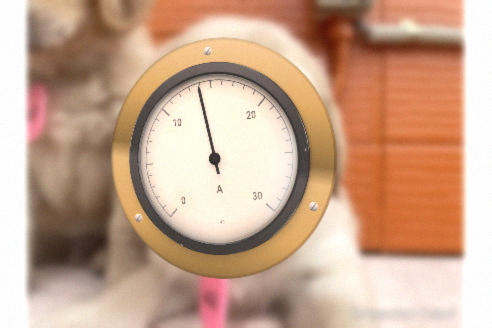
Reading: **14** A
